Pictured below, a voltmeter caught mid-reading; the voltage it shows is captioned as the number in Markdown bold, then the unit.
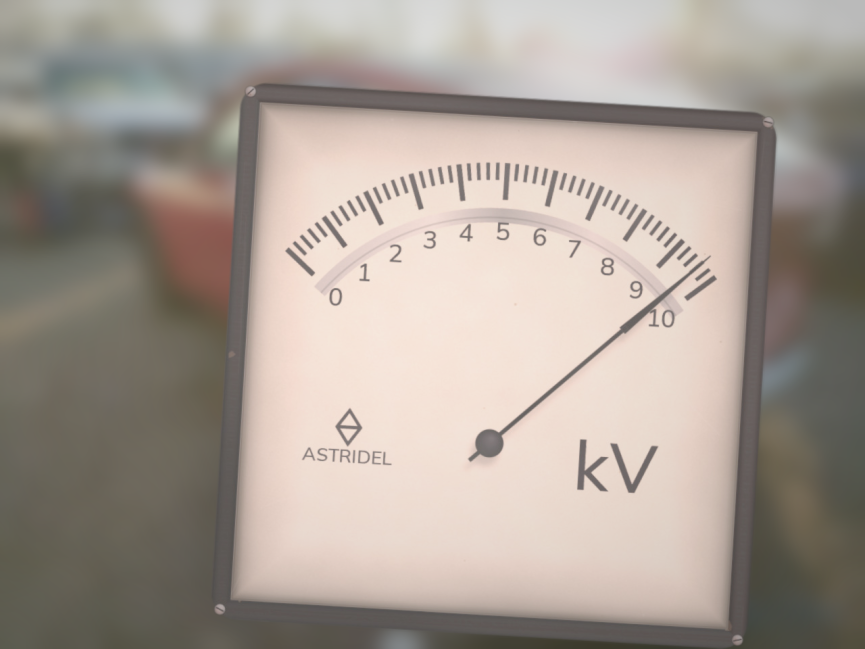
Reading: **9.6** kV
